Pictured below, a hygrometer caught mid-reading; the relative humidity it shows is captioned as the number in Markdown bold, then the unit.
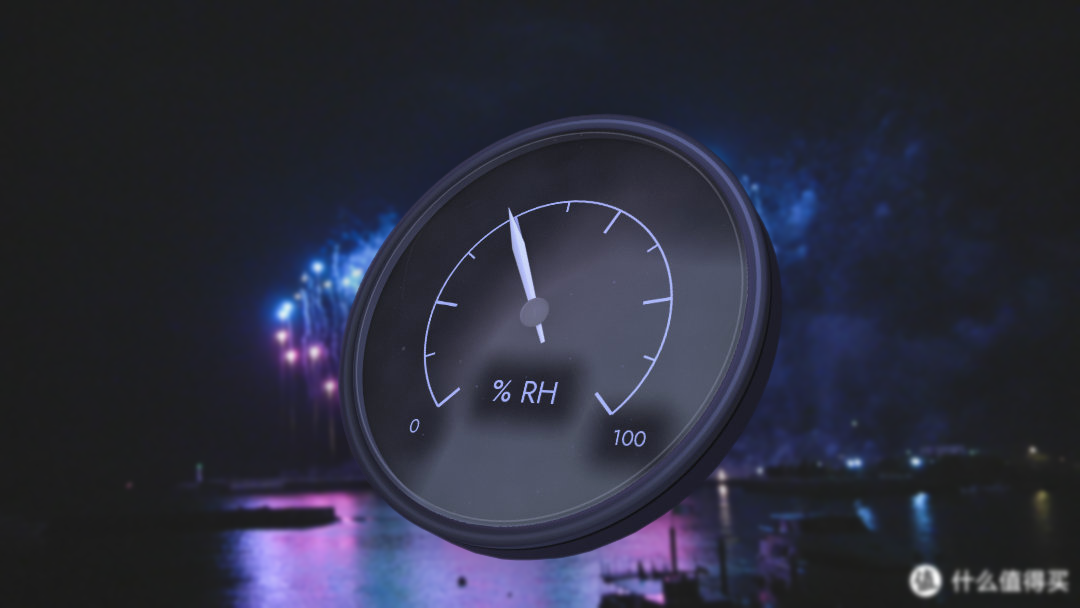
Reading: **40** %
